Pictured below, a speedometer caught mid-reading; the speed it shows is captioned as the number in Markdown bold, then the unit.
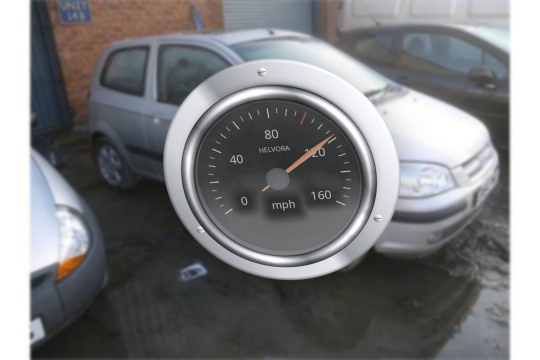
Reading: **117.5** mph
